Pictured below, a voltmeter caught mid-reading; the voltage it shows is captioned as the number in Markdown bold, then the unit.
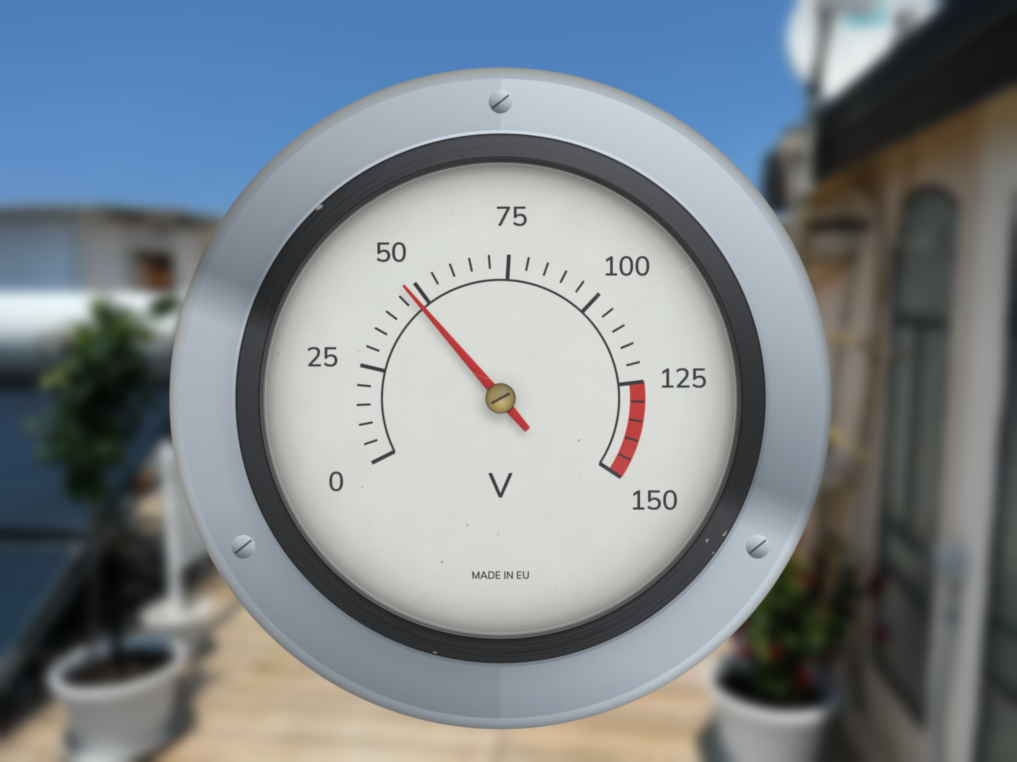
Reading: **47.5** V
